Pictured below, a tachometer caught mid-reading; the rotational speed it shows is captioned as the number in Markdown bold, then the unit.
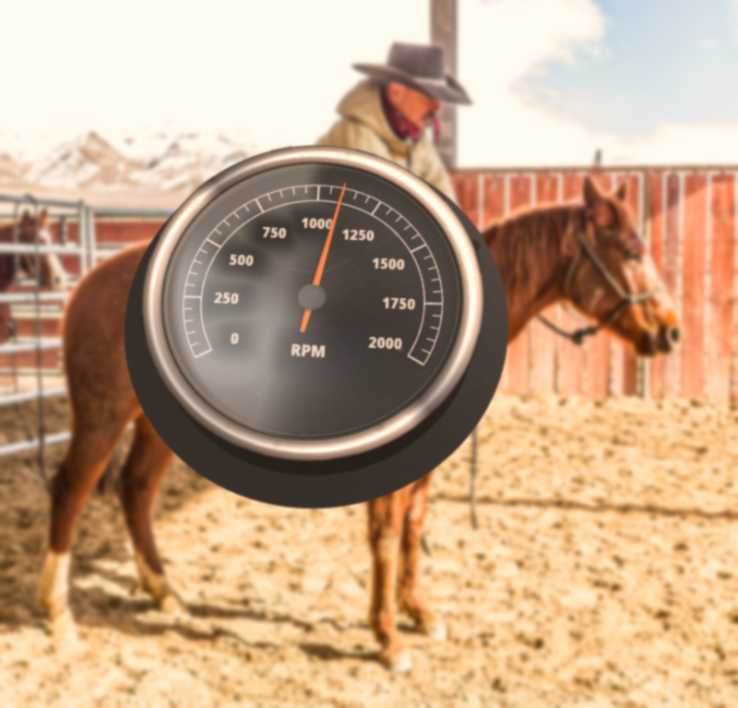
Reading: **1100** rpm
